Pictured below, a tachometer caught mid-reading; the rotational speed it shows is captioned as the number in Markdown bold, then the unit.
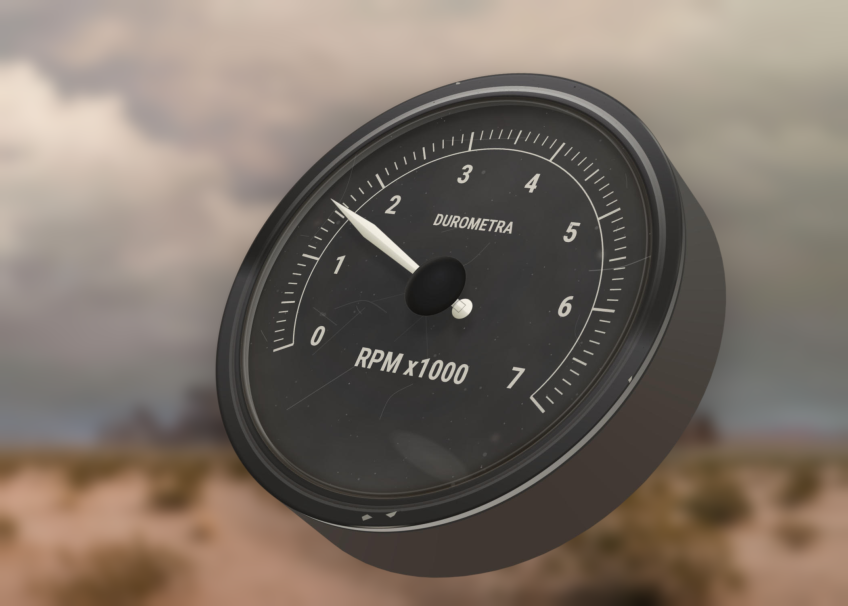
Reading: **1550** rpm
